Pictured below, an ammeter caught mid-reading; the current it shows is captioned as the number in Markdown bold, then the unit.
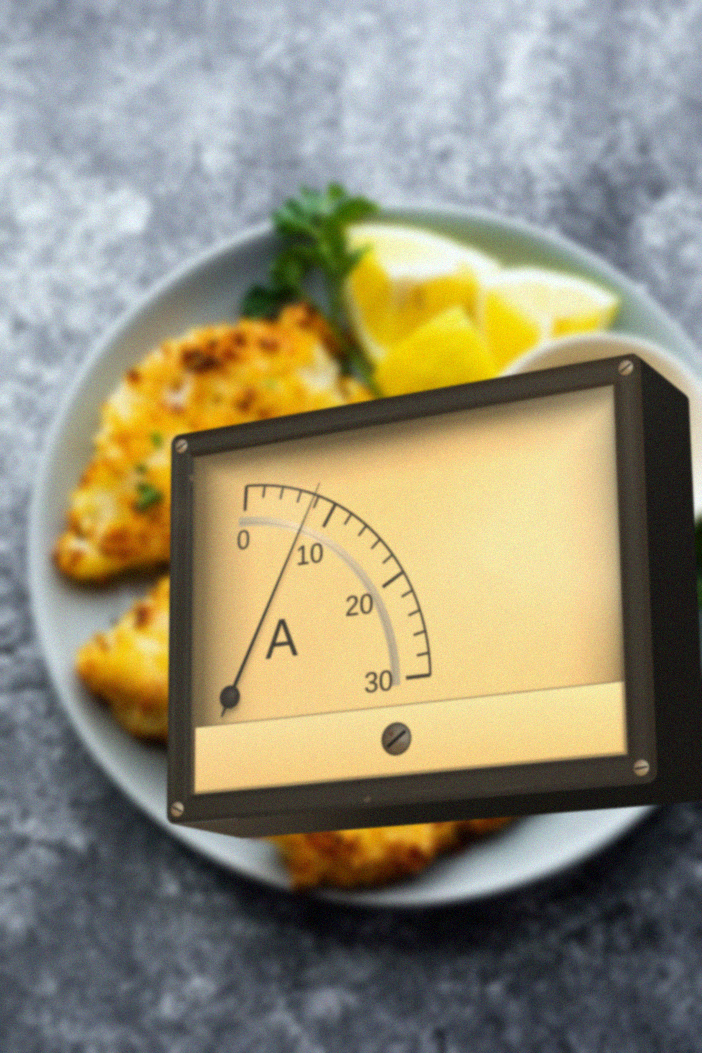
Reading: **8** A
